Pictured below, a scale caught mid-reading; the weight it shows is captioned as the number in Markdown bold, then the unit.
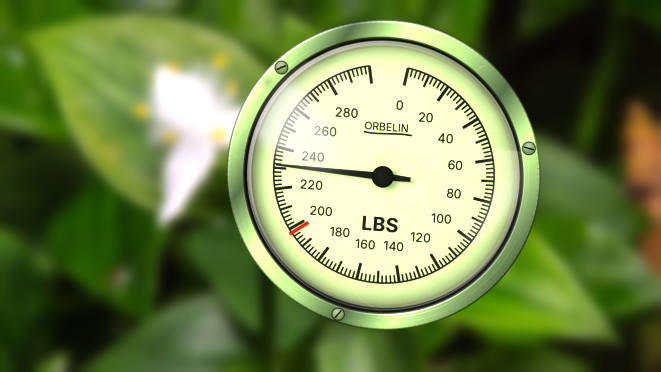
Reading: **232** lb
